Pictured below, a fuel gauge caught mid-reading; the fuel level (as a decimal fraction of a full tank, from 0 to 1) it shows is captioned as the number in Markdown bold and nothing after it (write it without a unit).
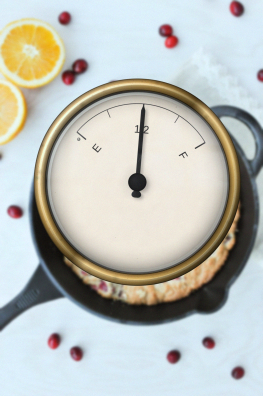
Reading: **0.5**
